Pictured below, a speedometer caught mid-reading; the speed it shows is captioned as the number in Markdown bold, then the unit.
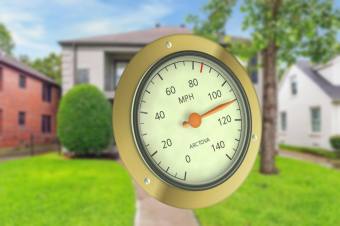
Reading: **110** mph
